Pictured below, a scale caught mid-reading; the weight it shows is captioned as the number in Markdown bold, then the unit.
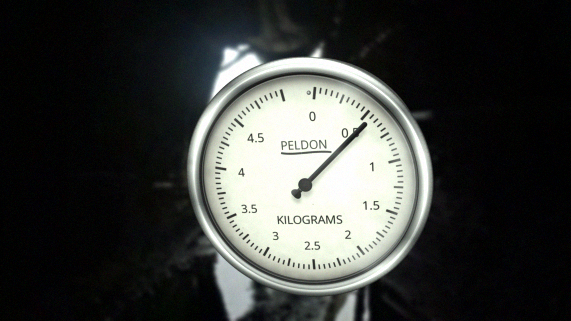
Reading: **0.55** kg
